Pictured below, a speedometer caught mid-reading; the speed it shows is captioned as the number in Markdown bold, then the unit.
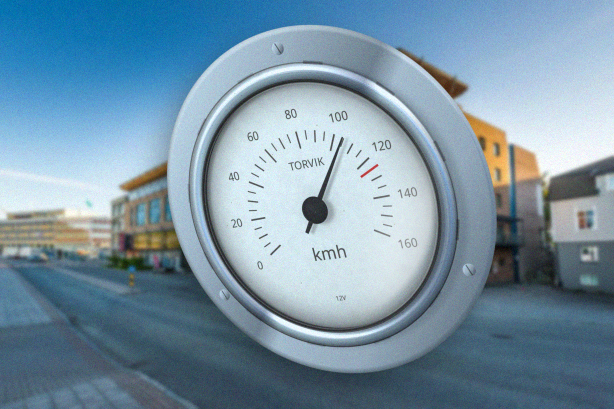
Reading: **105** km/h
